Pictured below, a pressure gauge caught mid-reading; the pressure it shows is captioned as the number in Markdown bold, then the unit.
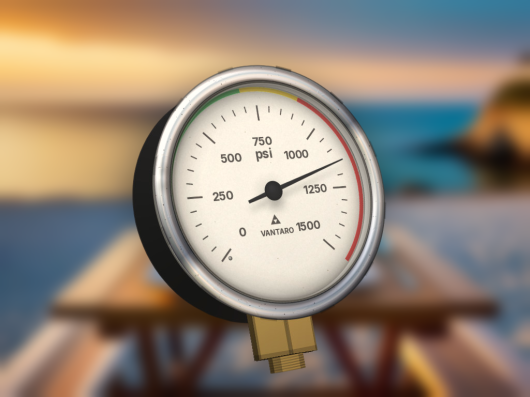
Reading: **1150** psi
